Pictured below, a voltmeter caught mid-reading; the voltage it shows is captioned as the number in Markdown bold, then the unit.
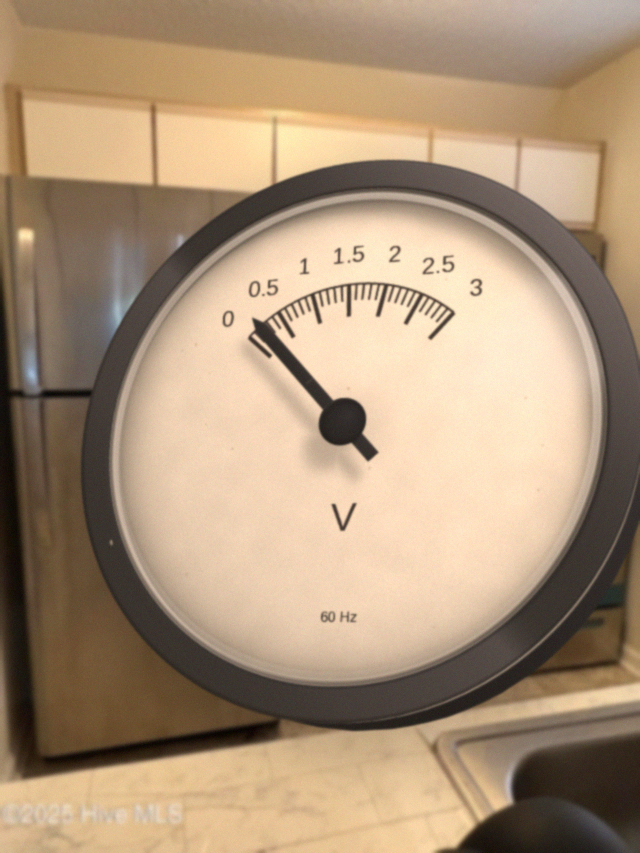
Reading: **0.2** V
